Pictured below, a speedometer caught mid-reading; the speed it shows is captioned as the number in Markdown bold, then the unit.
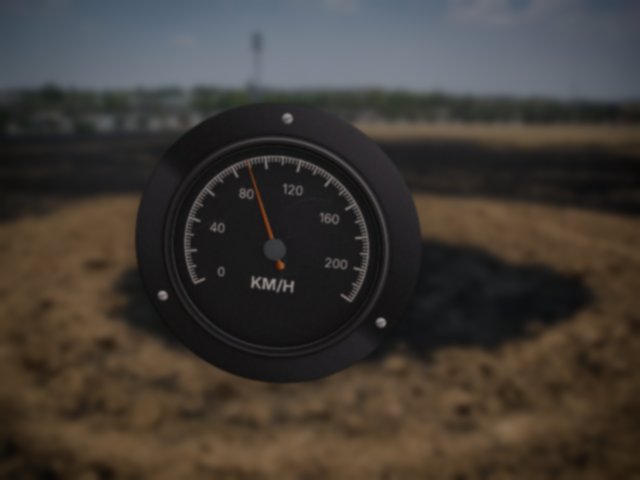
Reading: **90** km/h
